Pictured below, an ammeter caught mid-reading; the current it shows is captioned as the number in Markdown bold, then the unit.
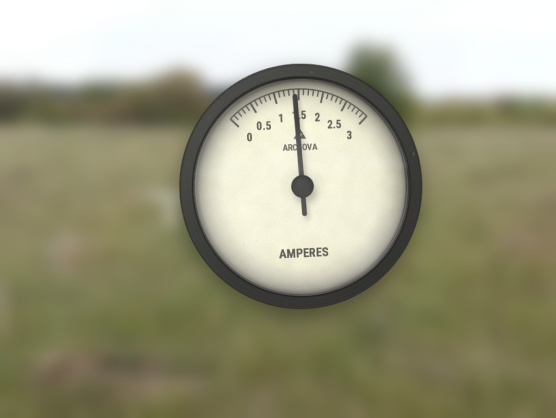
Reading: **1.4** A
